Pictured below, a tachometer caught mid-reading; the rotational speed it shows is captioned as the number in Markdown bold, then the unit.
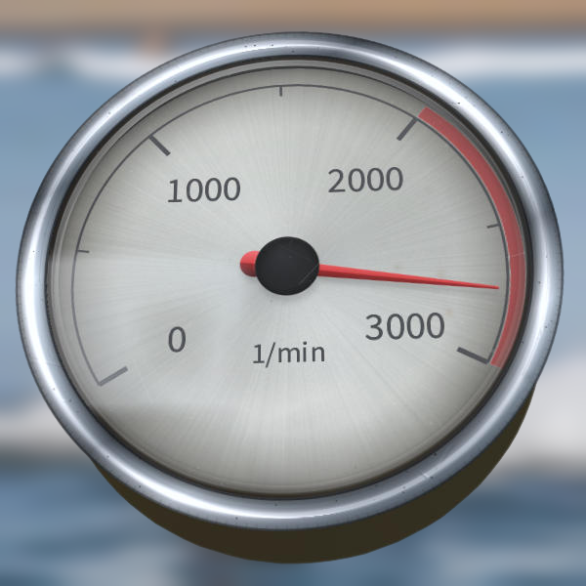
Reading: **2750** rpm
